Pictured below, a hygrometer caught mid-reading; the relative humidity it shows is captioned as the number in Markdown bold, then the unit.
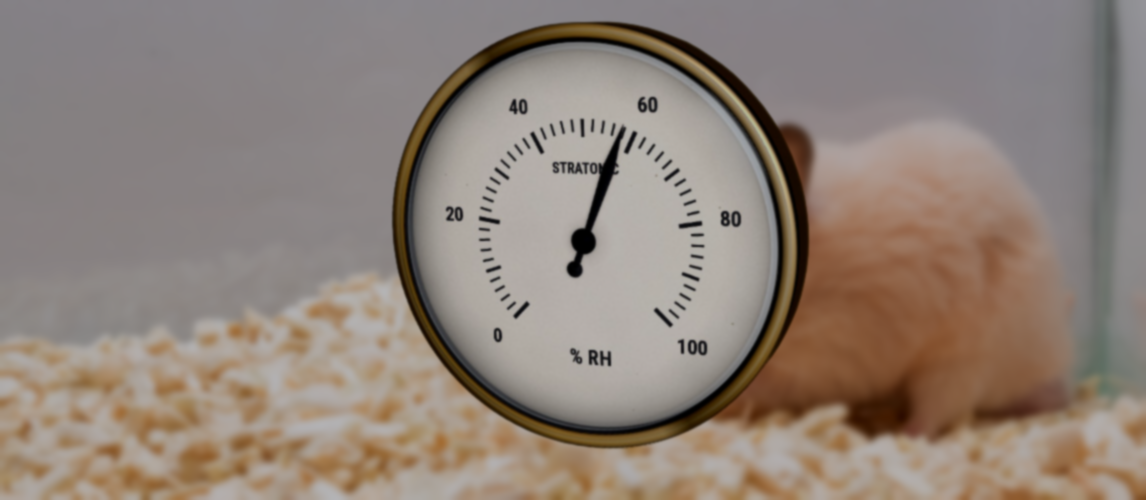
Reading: **58** %
